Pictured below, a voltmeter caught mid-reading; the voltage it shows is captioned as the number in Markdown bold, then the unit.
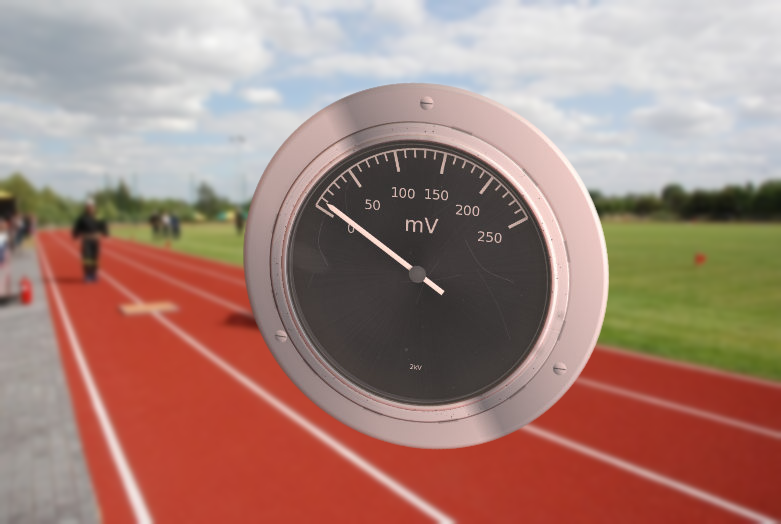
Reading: **10** mV
